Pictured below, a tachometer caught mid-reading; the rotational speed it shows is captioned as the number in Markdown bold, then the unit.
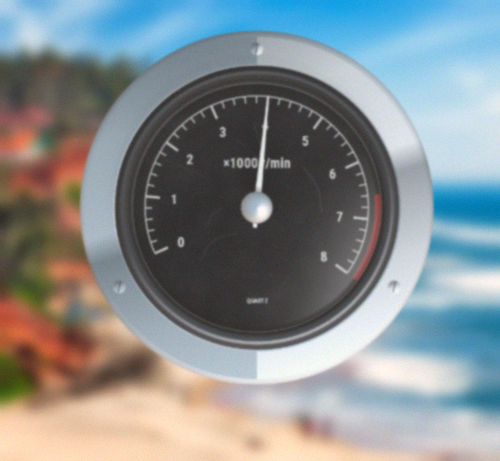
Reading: **4000** rpm
